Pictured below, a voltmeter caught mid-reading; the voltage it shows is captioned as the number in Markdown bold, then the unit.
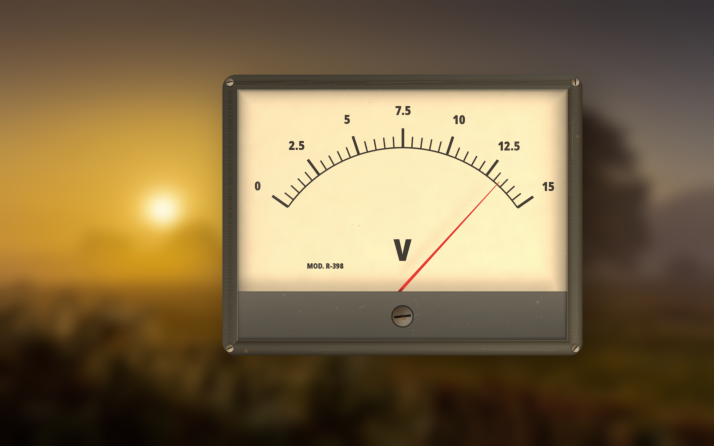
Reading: **13.25** V
